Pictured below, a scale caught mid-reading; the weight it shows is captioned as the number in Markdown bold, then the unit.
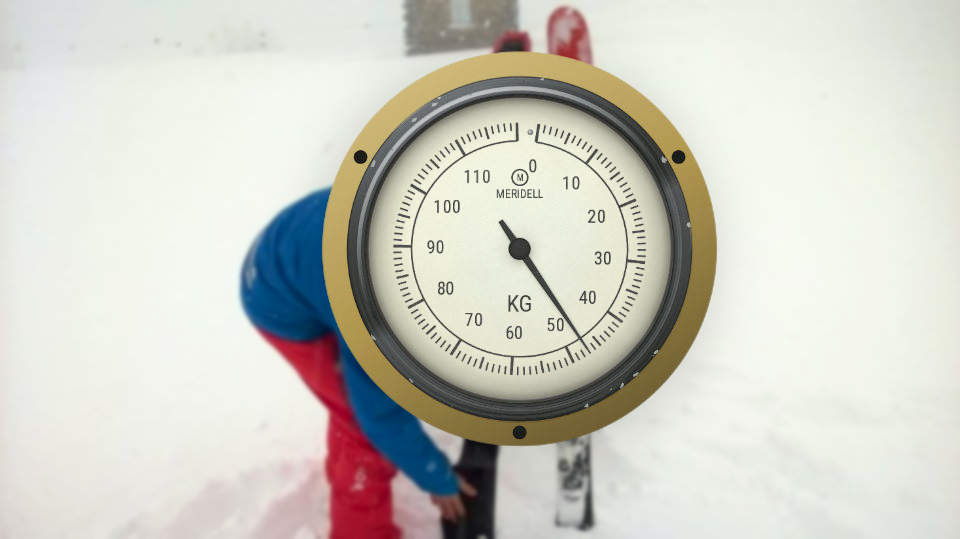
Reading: **47** kg
